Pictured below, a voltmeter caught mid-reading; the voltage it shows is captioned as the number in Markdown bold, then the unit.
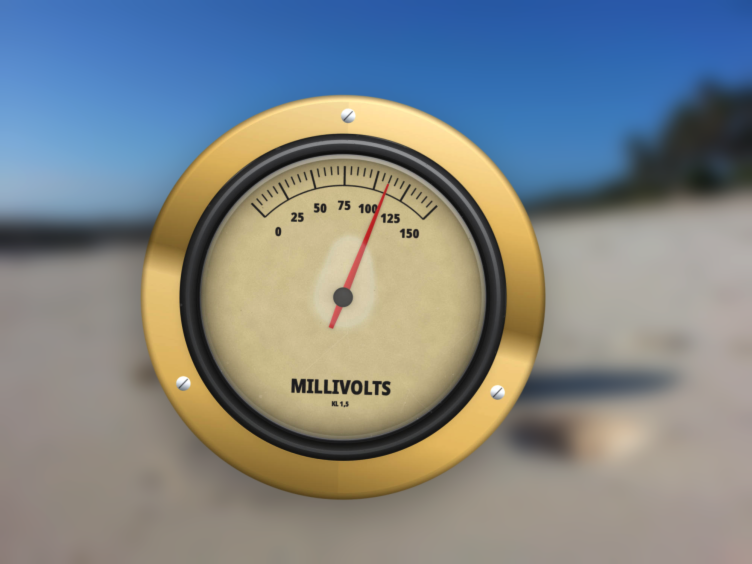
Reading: **110** mV
